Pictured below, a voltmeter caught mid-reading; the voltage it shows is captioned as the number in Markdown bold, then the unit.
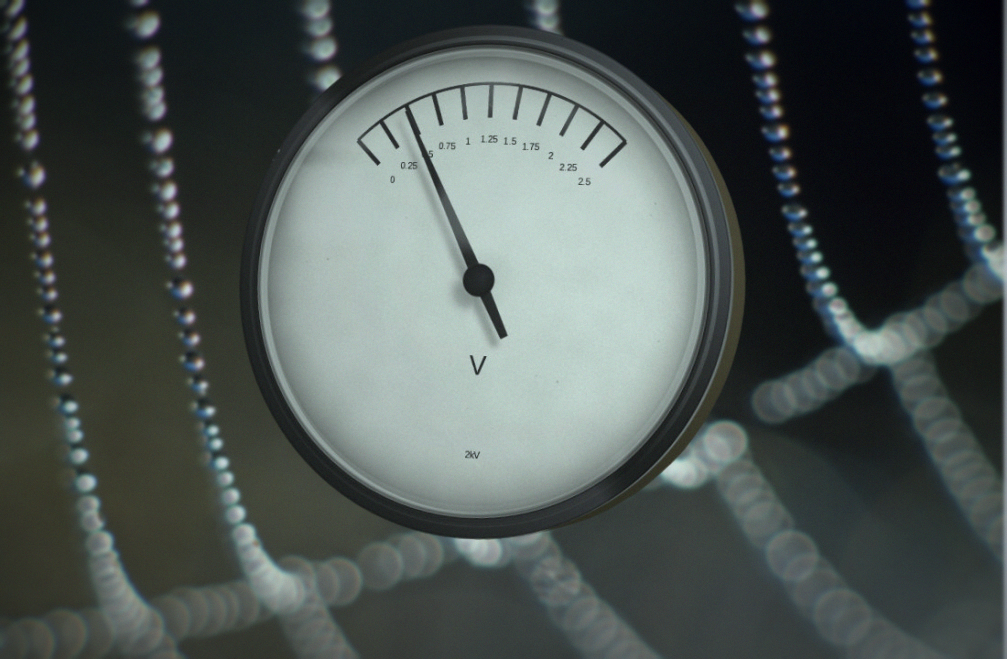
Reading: **0.5** V
